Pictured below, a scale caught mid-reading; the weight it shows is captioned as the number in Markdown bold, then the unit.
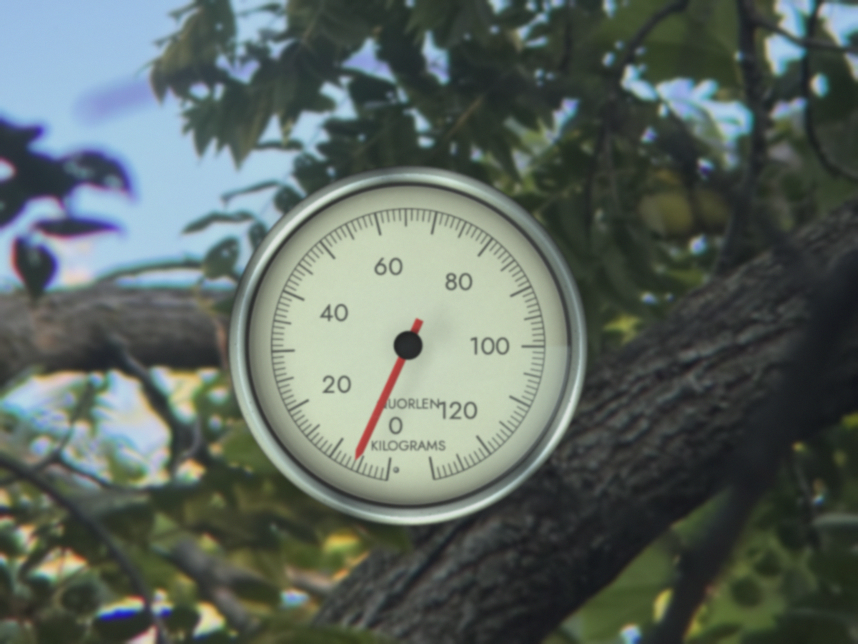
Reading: **6** kg
